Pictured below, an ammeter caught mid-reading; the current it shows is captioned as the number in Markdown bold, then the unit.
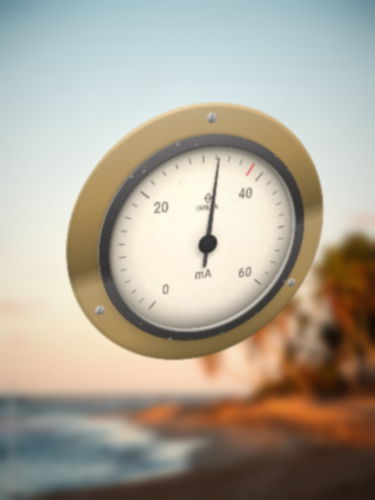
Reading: **32** mA
